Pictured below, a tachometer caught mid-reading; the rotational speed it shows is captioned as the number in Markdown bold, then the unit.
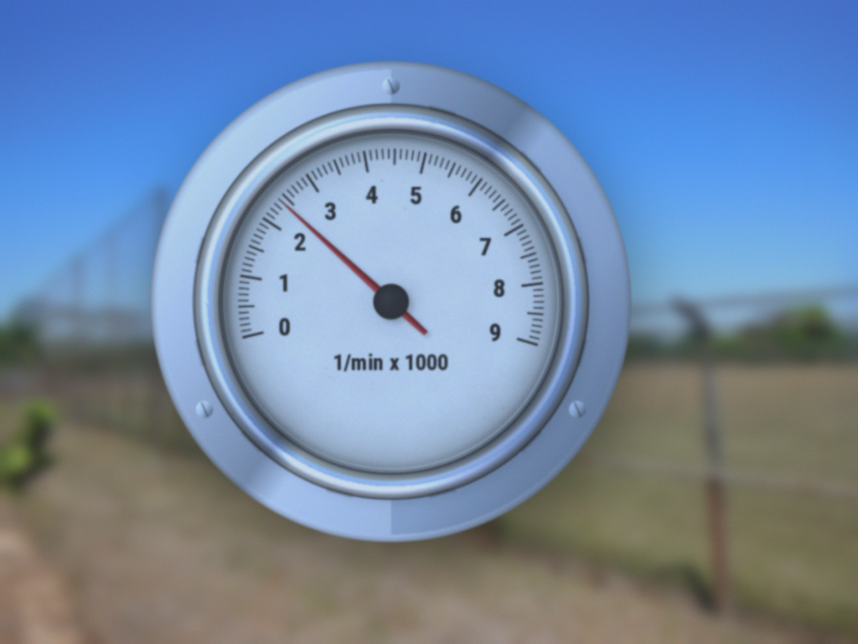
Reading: **2400** rpm
